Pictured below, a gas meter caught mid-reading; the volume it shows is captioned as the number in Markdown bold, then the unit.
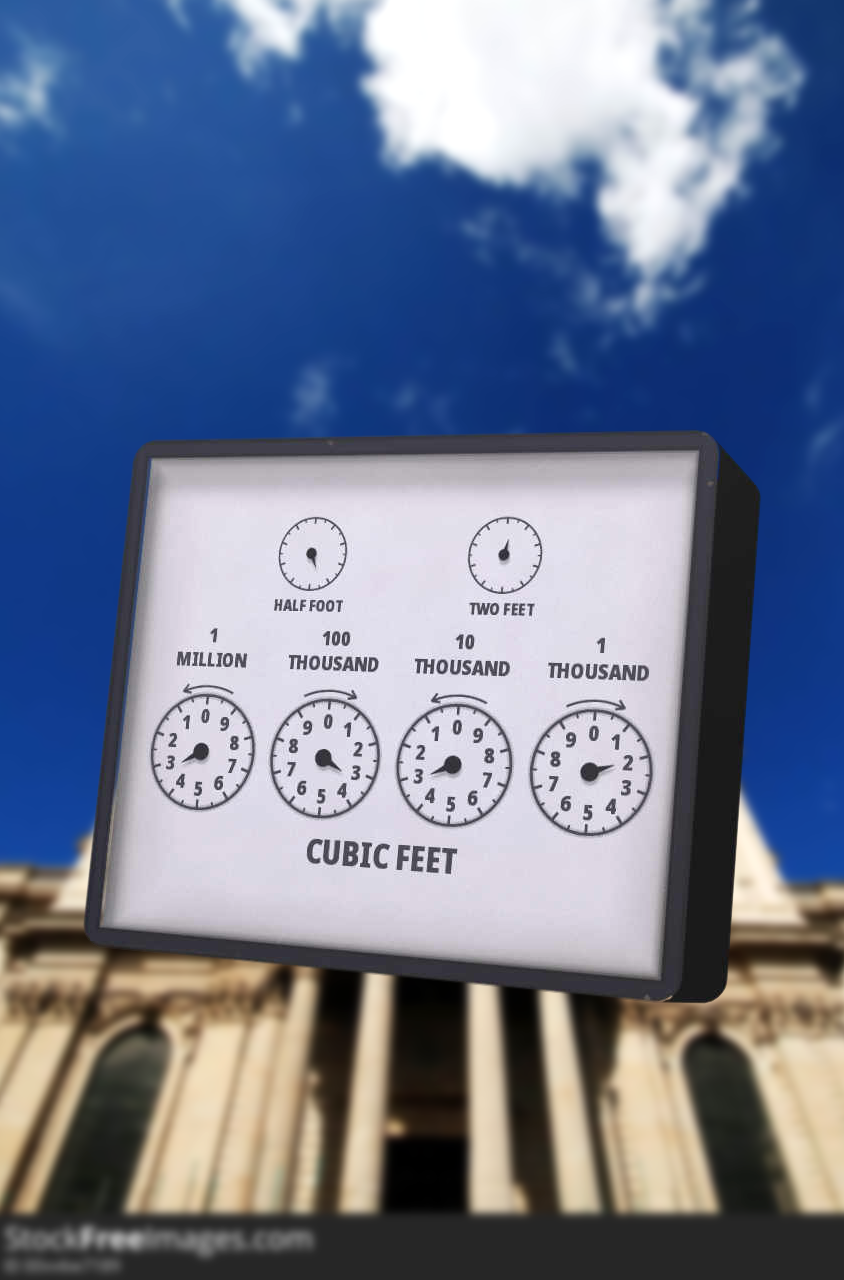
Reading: **333200** ft³
